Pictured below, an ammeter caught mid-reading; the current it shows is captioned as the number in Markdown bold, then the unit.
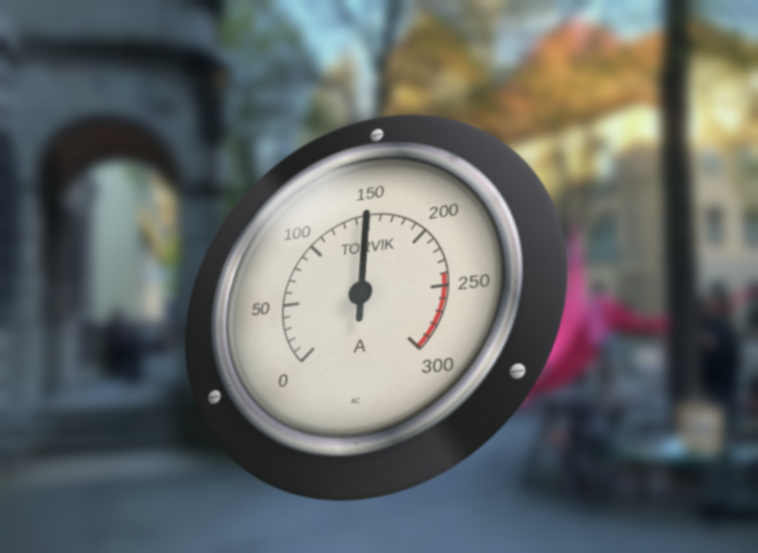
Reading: **150** A
